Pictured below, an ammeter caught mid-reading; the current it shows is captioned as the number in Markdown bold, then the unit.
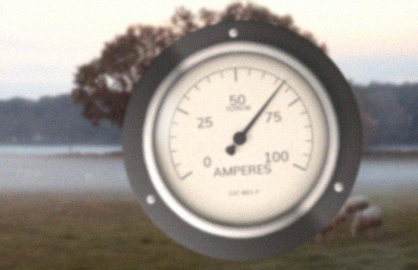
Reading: **67.5** A
